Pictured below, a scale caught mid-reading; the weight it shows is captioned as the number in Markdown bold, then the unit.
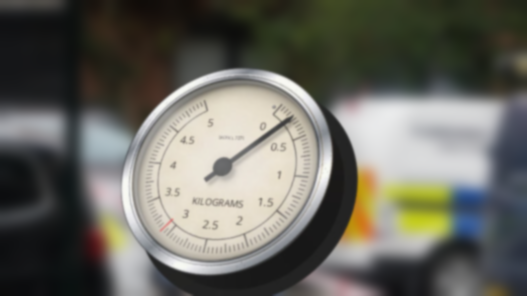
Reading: **0.25** kg
